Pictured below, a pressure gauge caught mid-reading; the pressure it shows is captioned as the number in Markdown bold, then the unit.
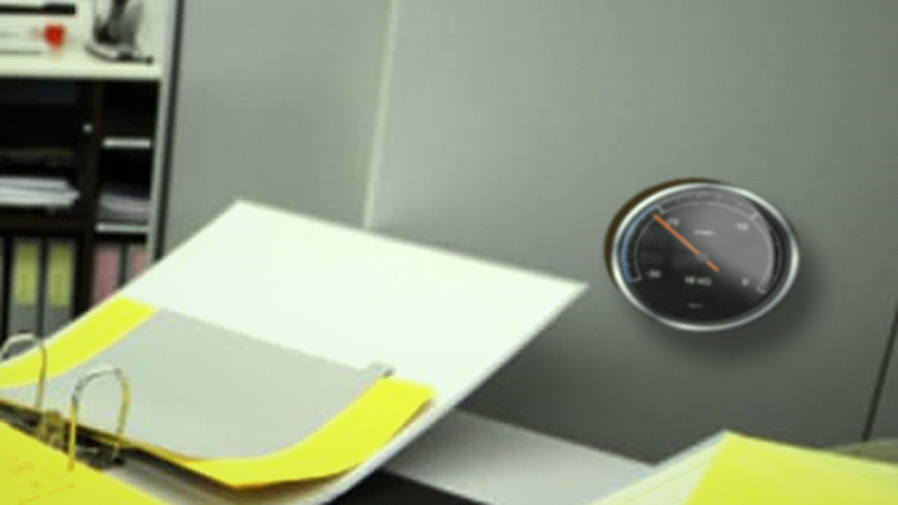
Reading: **-21** inHg
